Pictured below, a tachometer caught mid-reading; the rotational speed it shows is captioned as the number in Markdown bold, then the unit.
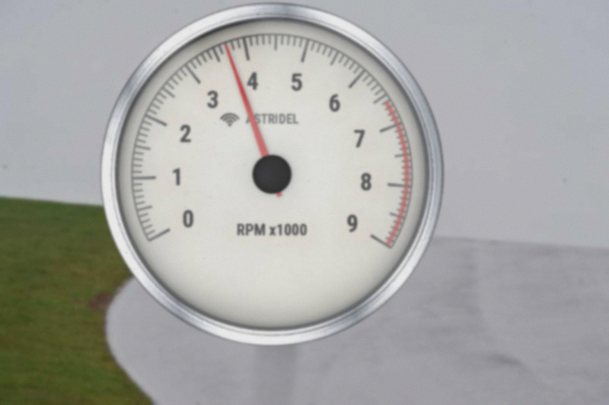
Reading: **3700** rpm
